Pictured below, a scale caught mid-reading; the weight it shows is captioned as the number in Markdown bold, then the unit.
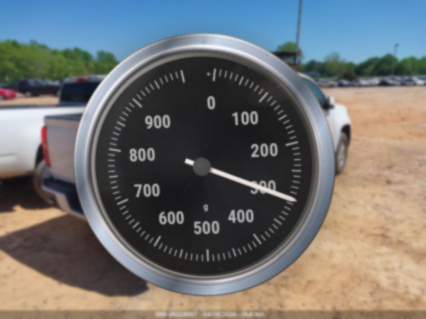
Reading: **300** g
